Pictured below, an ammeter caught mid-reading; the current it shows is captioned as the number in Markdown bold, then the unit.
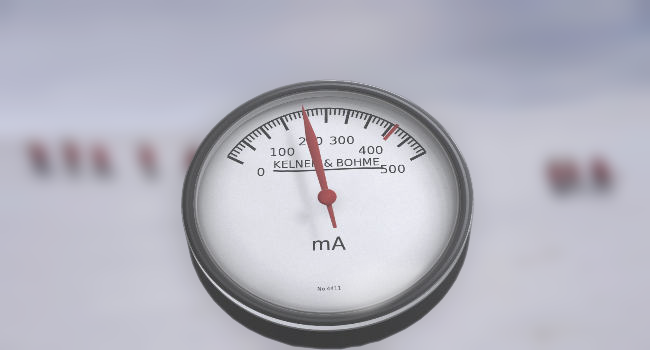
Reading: **200** mA
